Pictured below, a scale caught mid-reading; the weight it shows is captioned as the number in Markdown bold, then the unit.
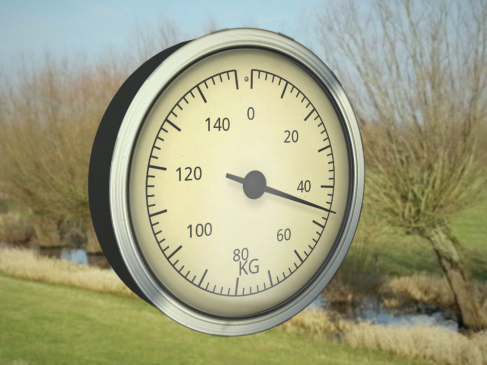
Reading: **46** kg
